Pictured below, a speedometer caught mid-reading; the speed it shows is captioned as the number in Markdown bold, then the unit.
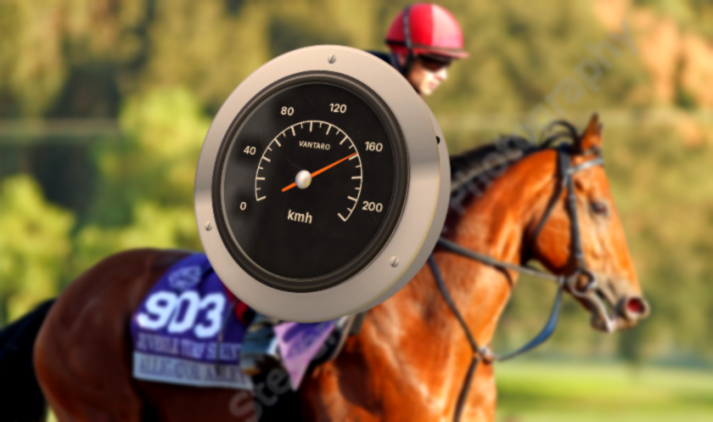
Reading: **160** km/h
